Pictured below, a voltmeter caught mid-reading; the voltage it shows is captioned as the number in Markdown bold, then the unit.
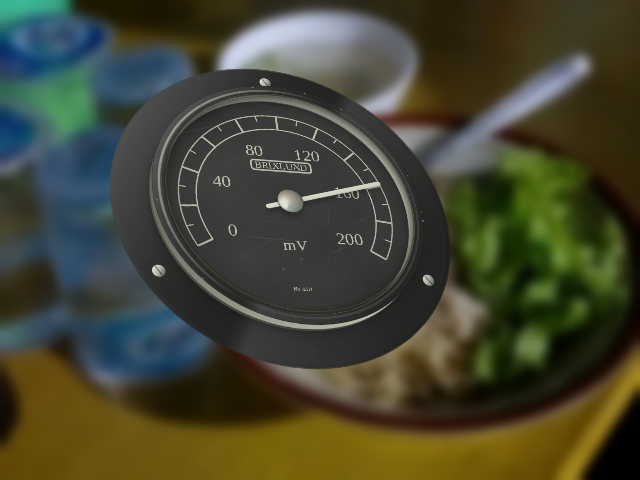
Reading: **160** mV
